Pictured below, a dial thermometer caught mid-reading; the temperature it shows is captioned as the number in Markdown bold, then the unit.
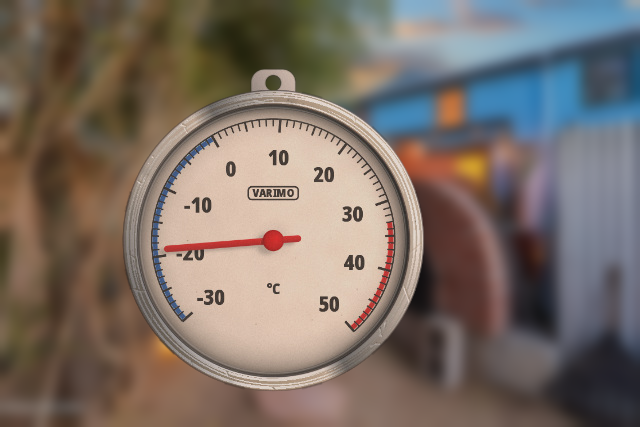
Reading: **-19** °C
